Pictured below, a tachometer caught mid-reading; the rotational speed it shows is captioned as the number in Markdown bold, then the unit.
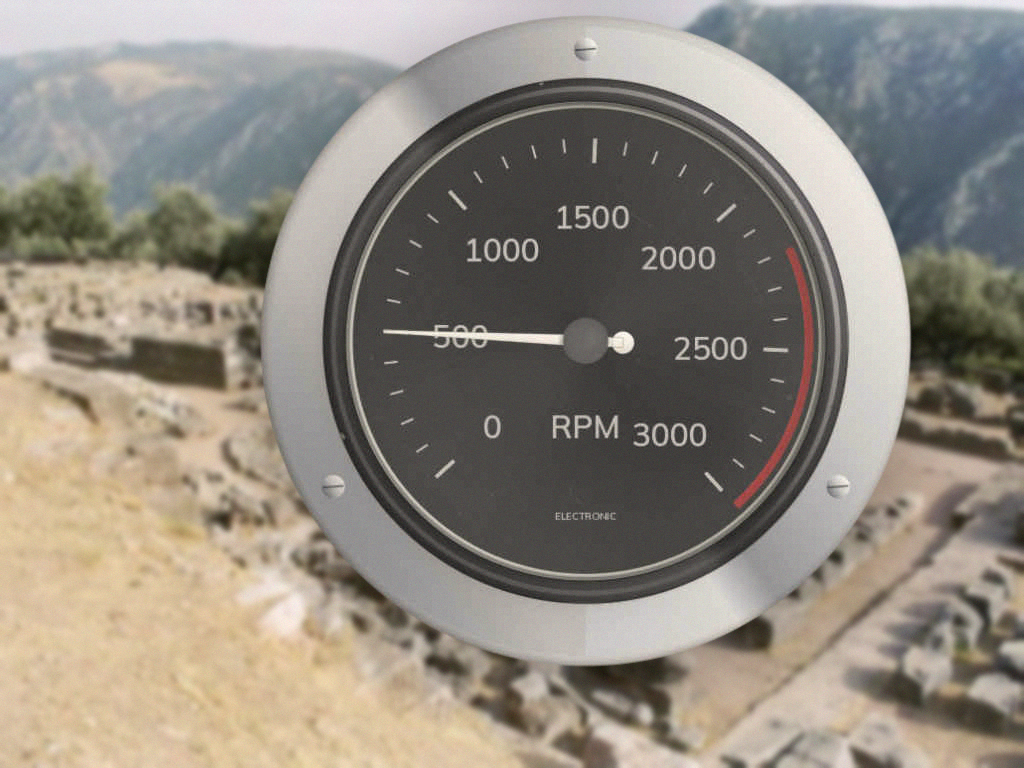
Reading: **500** rpm
